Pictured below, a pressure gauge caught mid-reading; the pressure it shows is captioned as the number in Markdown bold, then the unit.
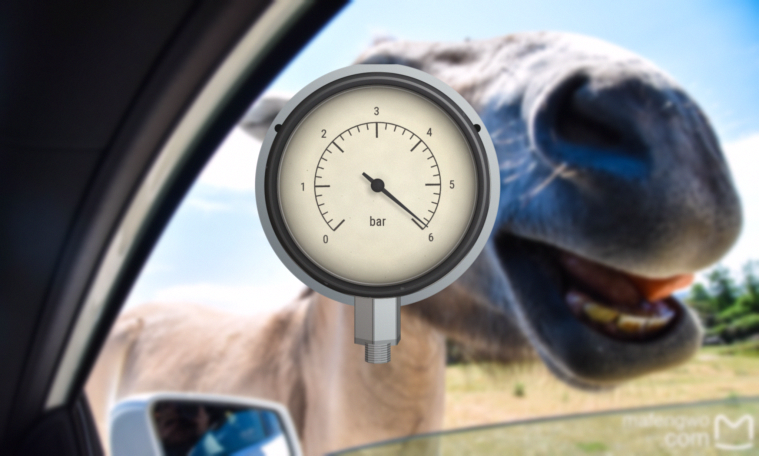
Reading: **5.9** bar
